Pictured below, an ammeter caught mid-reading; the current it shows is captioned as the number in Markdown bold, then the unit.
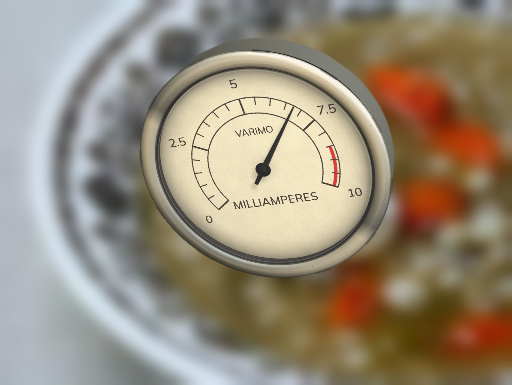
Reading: **6.75** mA
